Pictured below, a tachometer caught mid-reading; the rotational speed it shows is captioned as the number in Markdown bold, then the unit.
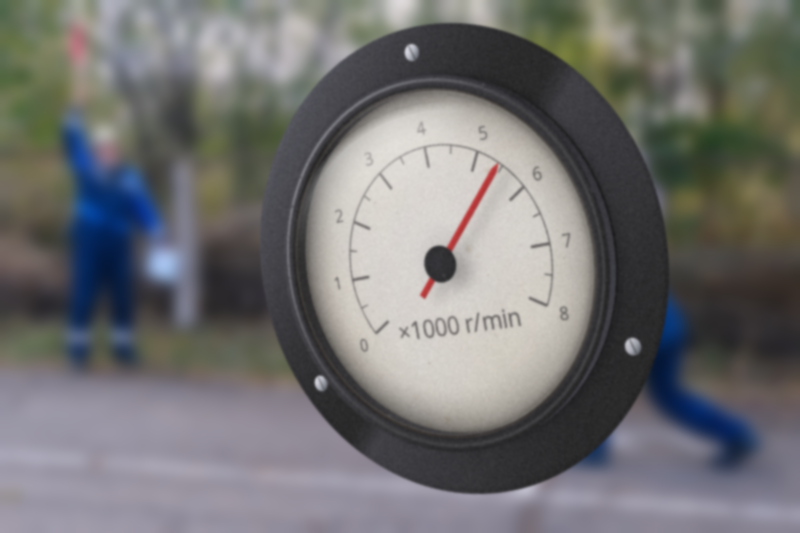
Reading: **5500** rpm
